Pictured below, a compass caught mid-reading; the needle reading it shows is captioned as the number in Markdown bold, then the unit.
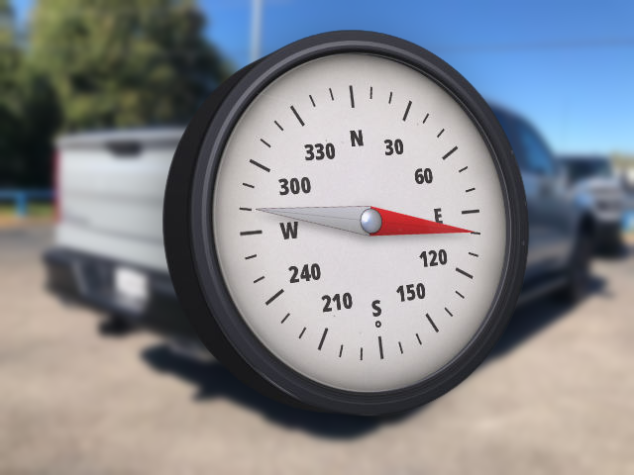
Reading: **100** °
